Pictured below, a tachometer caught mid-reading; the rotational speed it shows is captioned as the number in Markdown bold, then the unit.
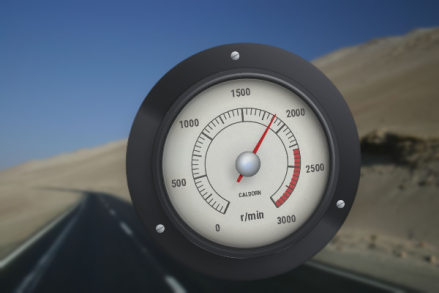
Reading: **1850** rpm
